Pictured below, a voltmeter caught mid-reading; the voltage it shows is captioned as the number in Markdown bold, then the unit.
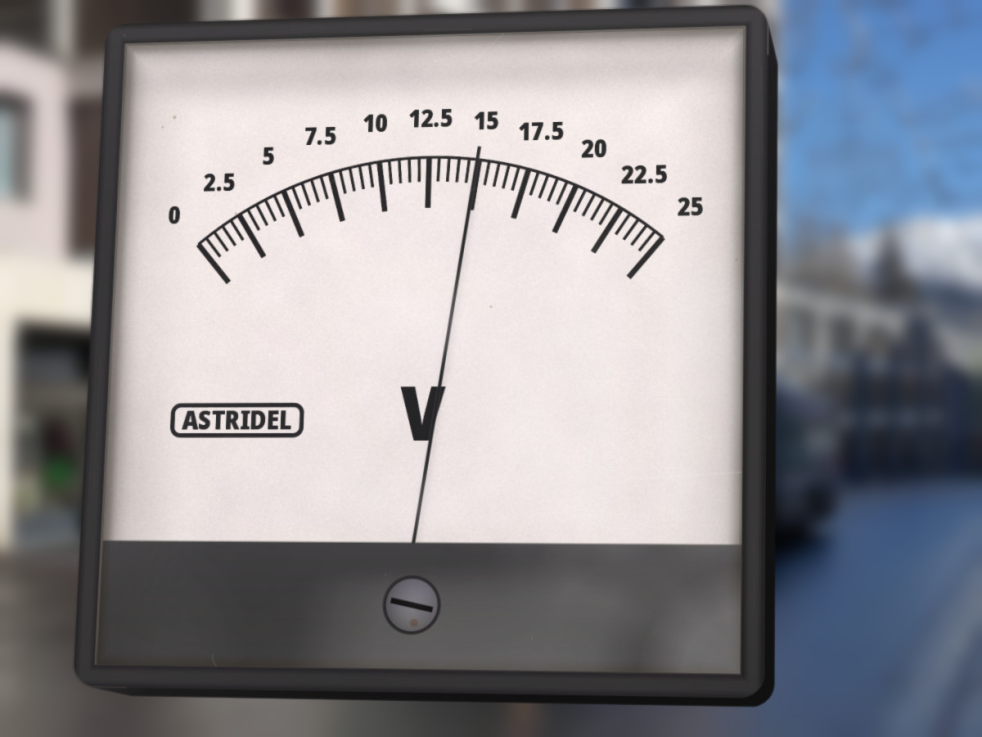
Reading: **15** V
